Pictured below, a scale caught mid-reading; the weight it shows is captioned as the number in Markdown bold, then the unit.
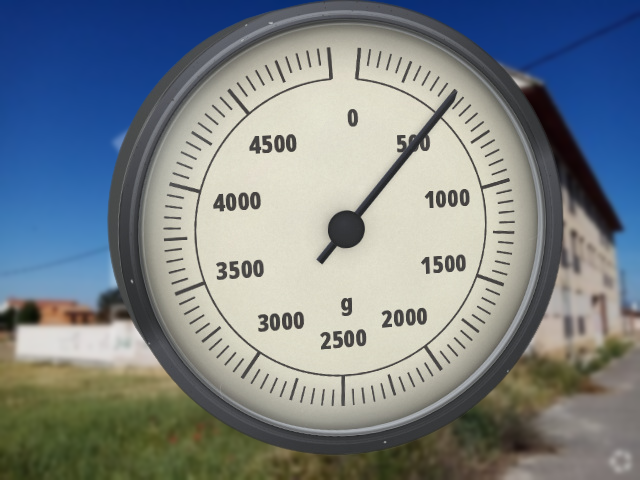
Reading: **500** g
